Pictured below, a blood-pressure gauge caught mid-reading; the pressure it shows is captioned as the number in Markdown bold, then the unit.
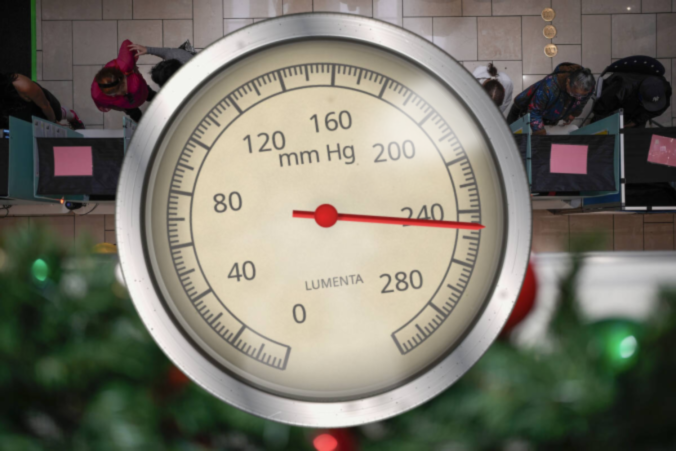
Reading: **246** mmHg
